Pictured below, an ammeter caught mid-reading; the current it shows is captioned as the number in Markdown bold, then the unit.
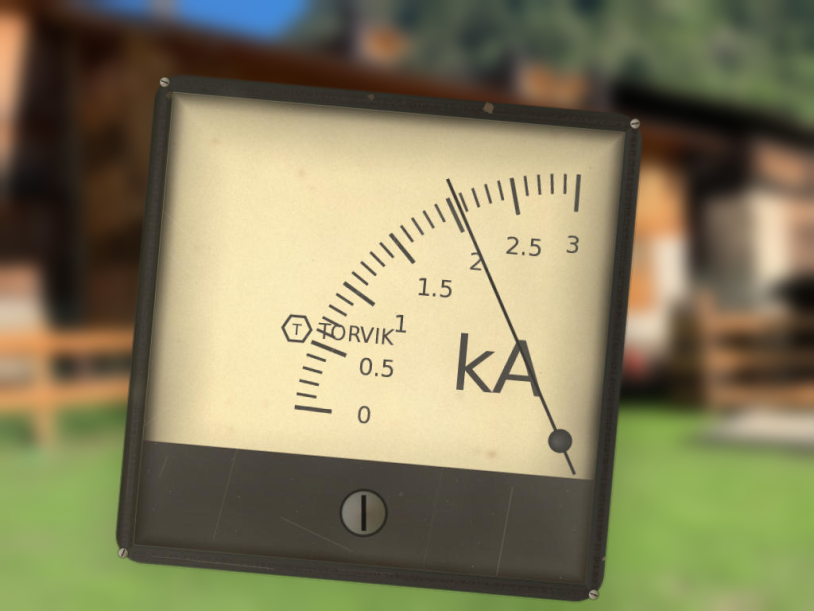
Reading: **2.05** kA
